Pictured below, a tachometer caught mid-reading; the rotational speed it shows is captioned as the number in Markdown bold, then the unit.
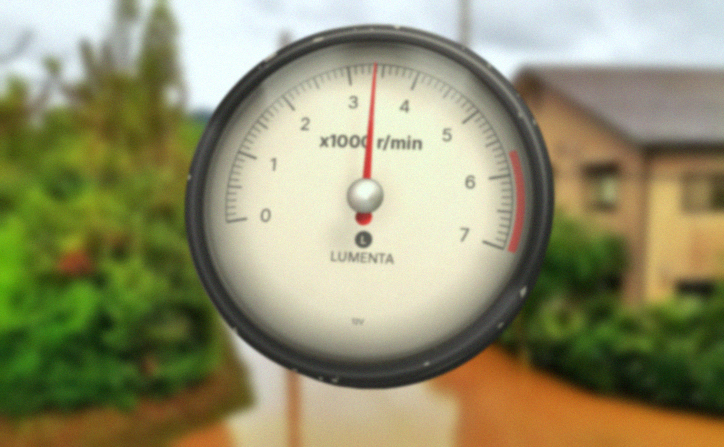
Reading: **3400** rpm
